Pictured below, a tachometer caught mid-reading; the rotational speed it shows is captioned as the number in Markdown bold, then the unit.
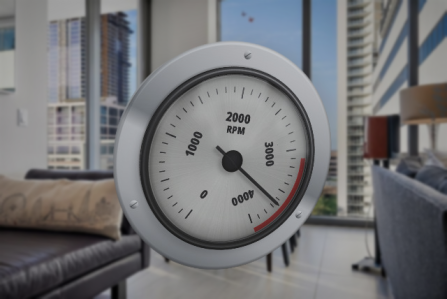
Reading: **3650** rpm
